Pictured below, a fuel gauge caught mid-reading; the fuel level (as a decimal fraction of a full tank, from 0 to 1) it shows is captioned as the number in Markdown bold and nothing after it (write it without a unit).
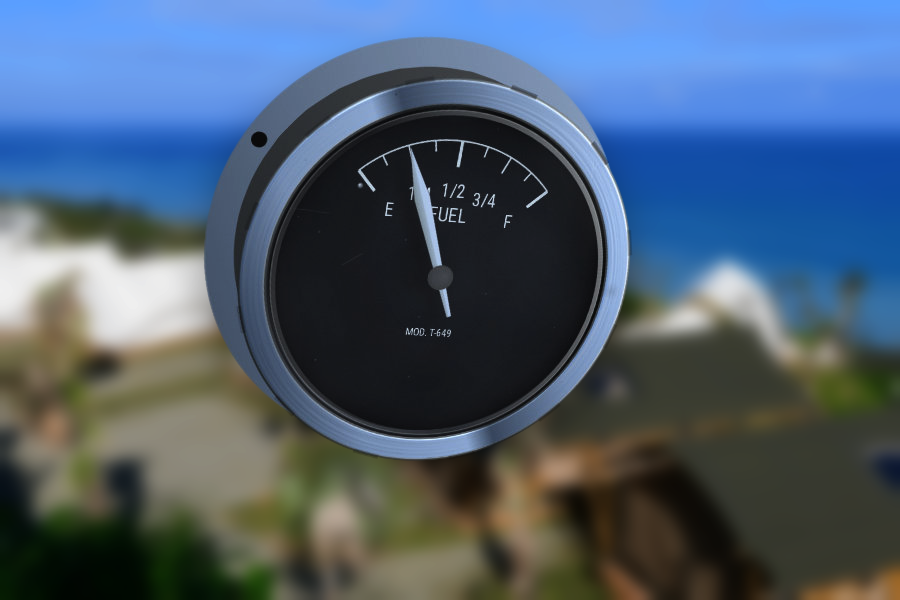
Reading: **0.25**
